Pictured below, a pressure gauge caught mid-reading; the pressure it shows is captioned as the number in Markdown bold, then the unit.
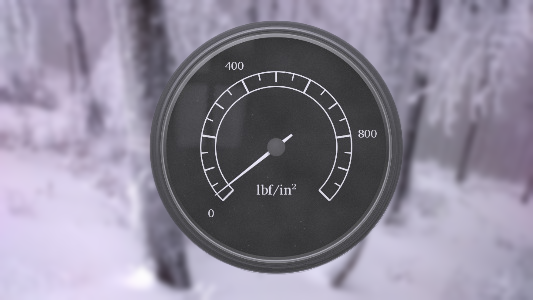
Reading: **25** psi
